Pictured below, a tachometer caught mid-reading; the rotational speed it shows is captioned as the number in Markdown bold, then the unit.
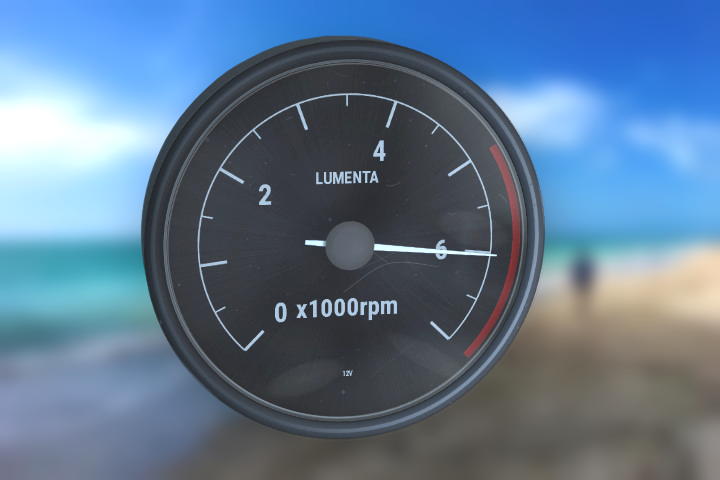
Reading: **6000** rpm
